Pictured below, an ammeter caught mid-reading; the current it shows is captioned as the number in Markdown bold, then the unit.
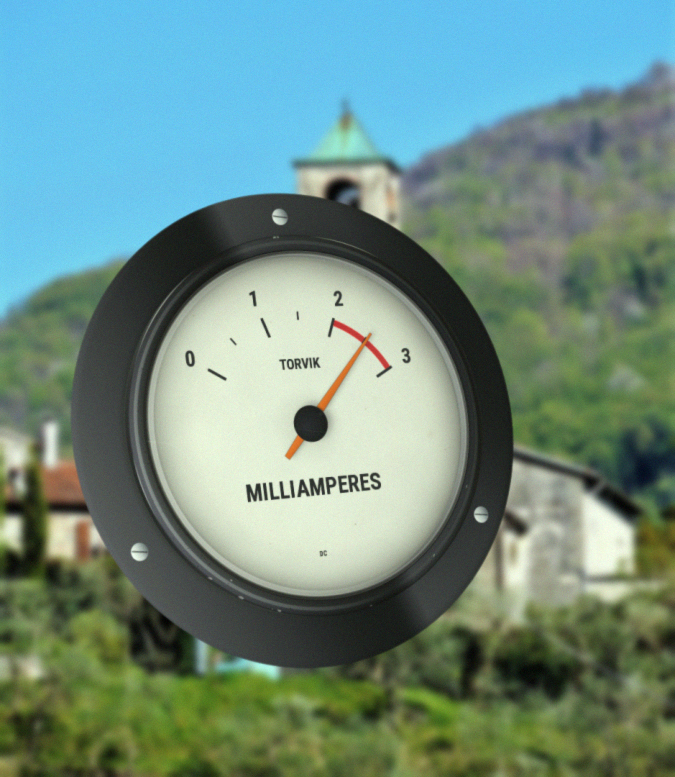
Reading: **2.5** mA
